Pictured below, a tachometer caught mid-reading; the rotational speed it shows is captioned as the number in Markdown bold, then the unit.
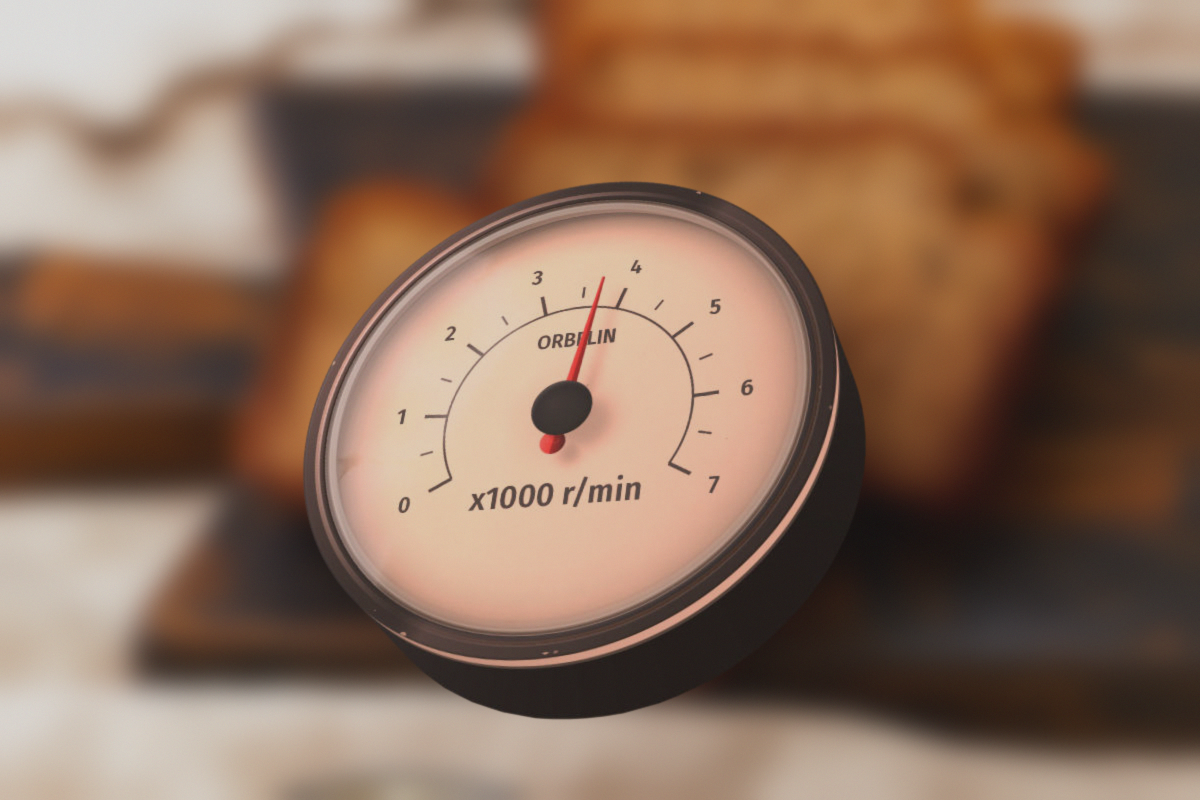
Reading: **3750** rpm
